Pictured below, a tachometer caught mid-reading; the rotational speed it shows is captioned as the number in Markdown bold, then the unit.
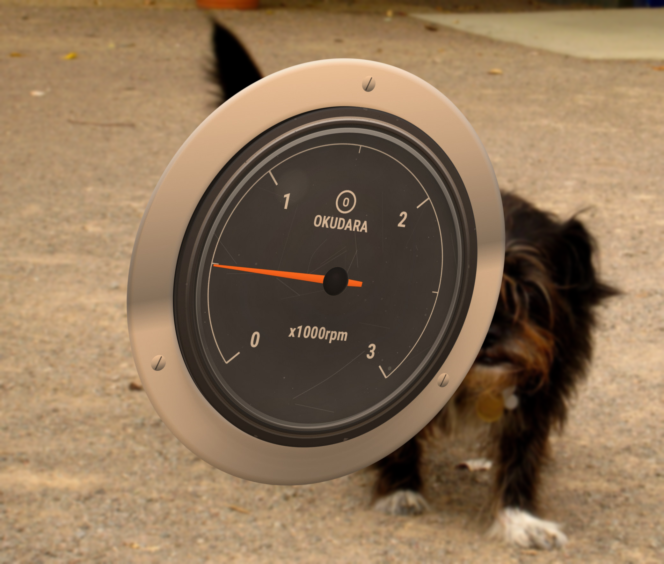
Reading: **500** rpm
